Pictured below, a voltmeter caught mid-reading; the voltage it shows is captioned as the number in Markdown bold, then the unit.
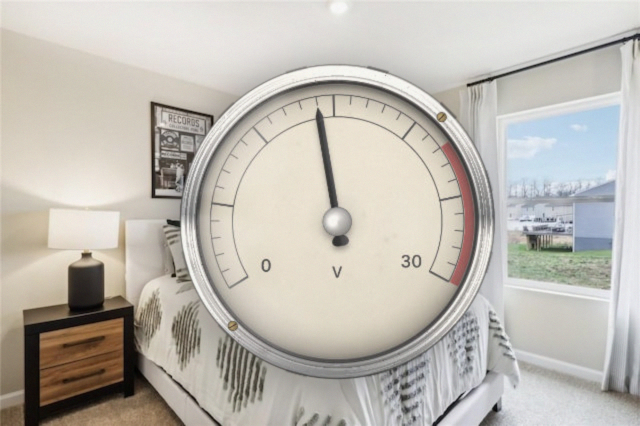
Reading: **14** V
